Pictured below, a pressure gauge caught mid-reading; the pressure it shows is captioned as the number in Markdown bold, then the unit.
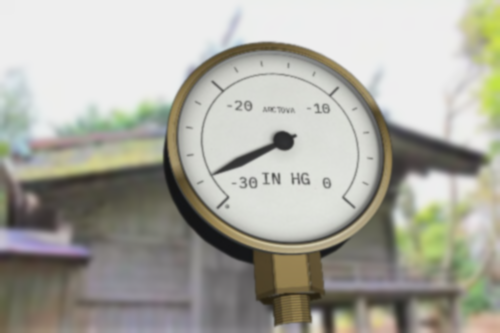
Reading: **-28** inHg
